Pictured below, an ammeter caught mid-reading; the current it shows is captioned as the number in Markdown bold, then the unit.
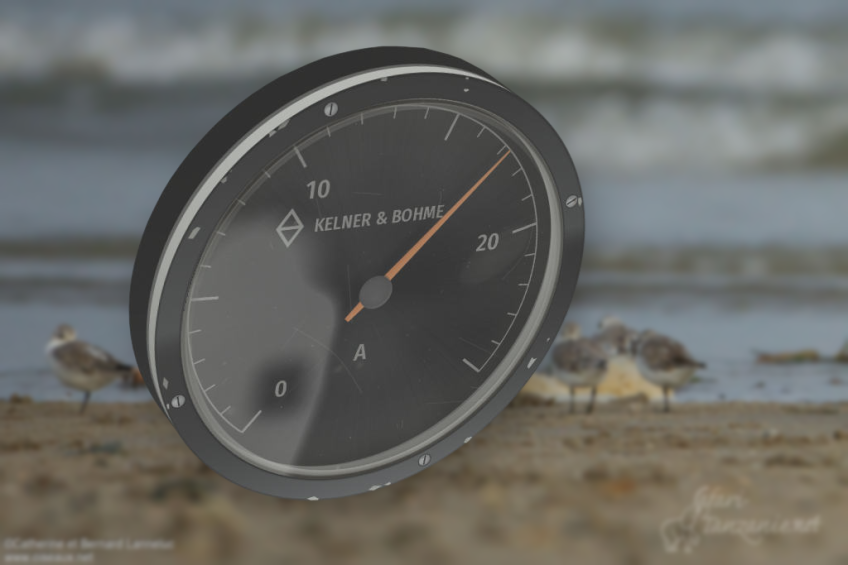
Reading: **17** A
